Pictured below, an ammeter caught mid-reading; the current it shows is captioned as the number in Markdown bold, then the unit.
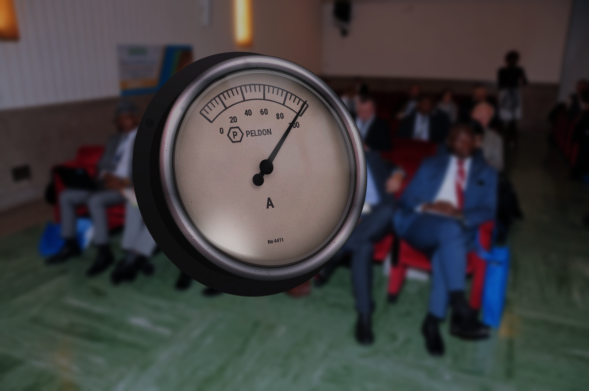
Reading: **96** A
